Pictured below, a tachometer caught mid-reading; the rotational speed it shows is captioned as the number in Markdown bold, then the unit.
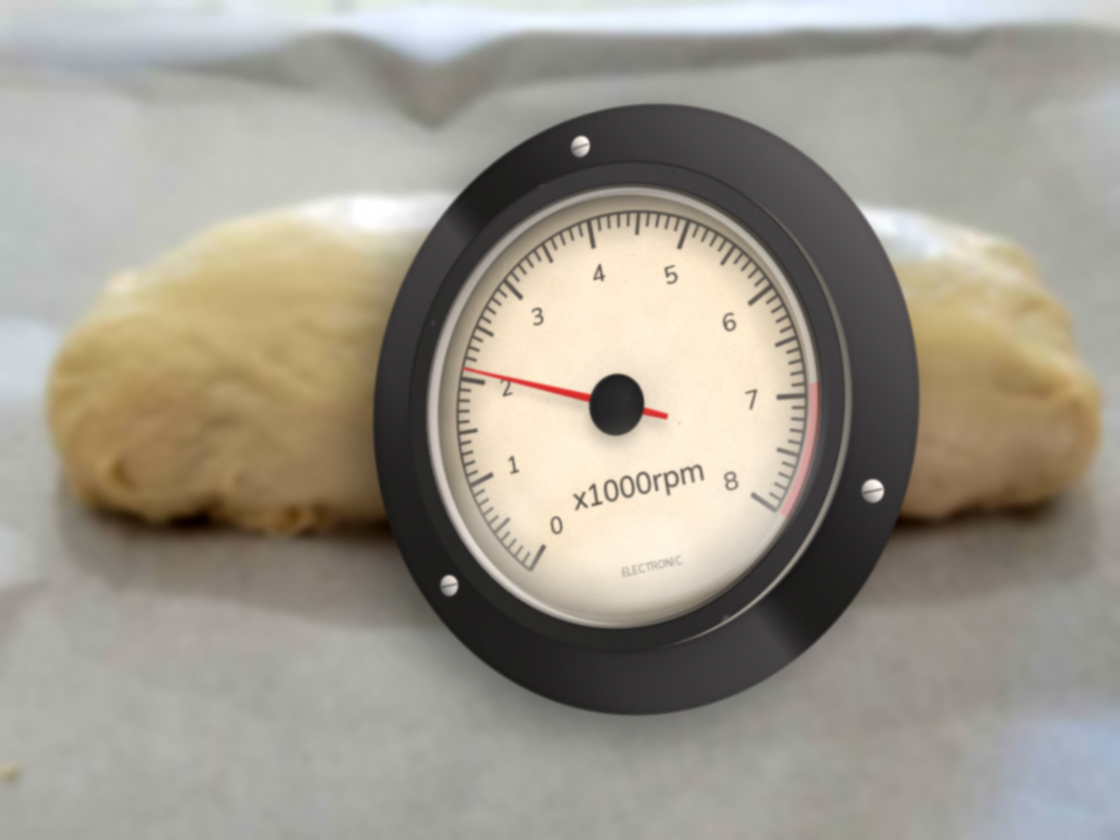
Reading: **2100** rpm
